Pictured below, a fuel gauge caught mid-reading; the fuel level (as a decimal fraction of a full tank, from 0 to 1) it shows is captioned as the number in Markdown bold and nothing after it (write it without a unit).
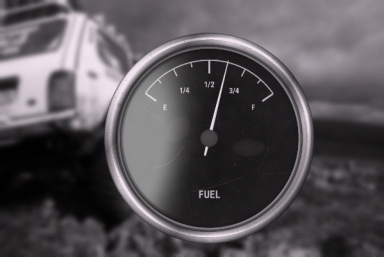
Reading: **0.625**
